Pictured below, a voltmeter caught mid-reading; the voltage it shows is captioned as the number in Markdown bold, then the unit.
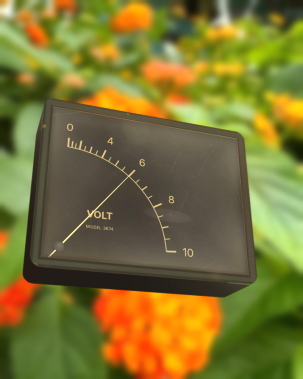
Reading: **6** V
